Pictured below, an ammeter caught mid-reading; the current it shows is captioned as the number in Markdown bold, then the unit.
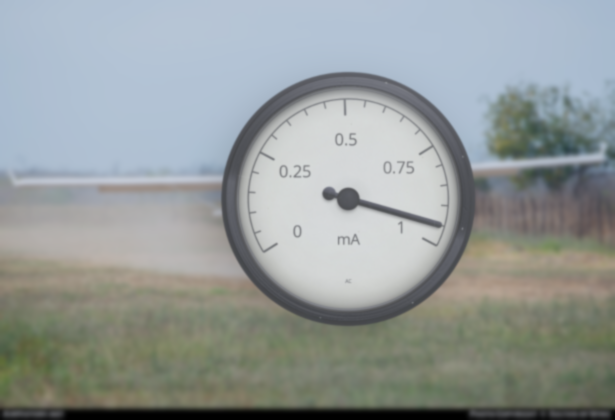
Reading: **0.95** mA
